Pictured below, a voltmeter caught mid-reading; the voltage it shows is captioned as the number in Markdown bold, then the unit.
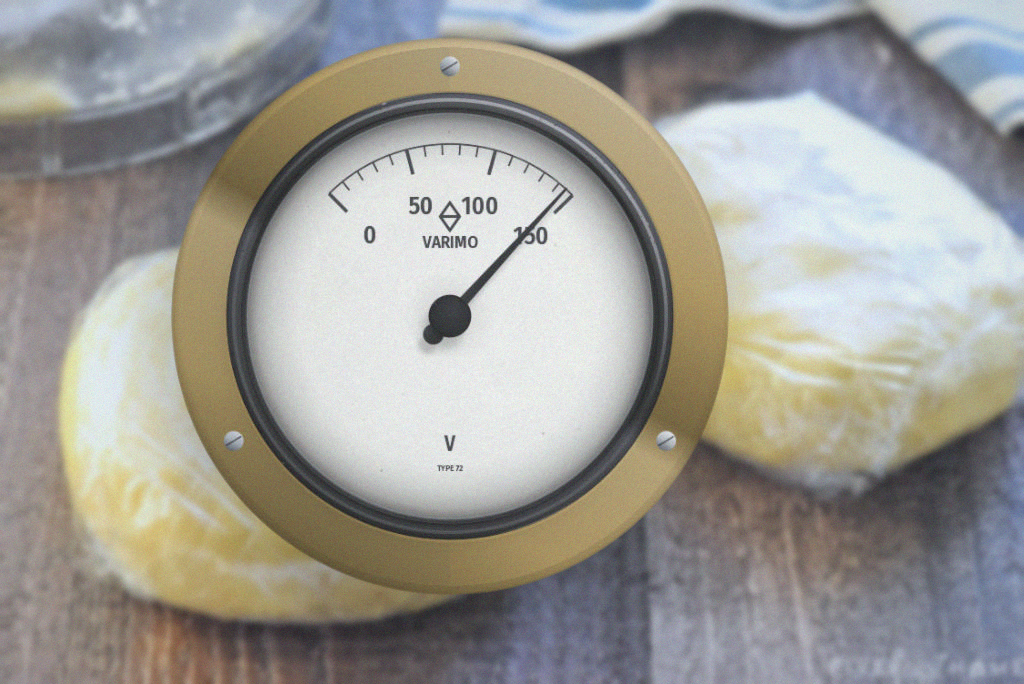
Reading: **145** V
